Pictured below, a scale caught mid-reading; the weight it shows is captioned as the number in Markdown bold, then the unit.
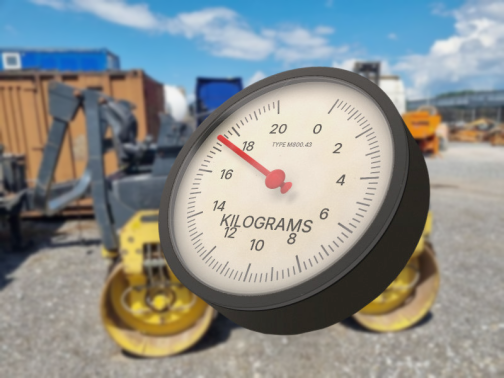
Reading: **17.4** kg
